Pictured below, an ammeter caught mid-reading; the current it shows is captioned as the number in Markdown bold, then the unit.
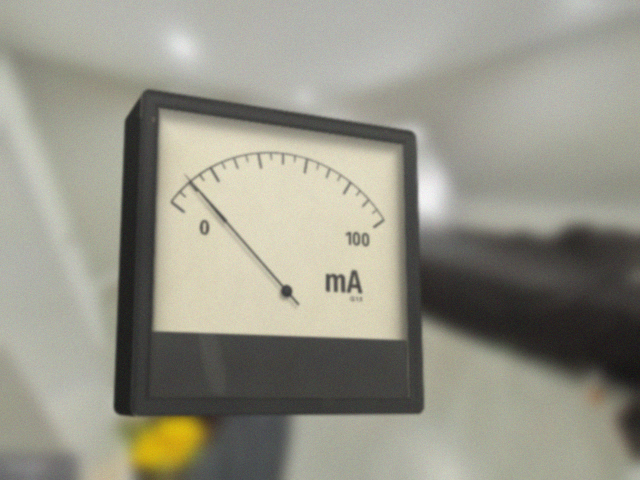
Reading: **10** mA
